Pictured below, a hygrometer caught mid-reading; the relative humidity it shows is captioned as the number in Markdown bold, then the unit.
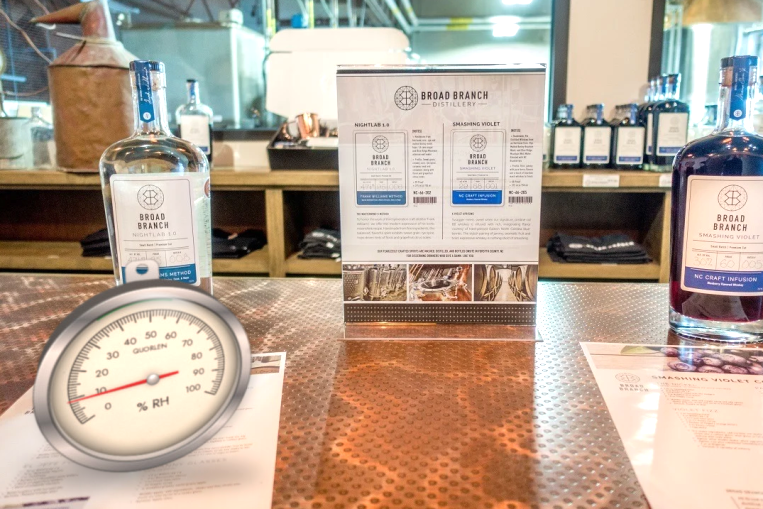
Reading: **10** %
